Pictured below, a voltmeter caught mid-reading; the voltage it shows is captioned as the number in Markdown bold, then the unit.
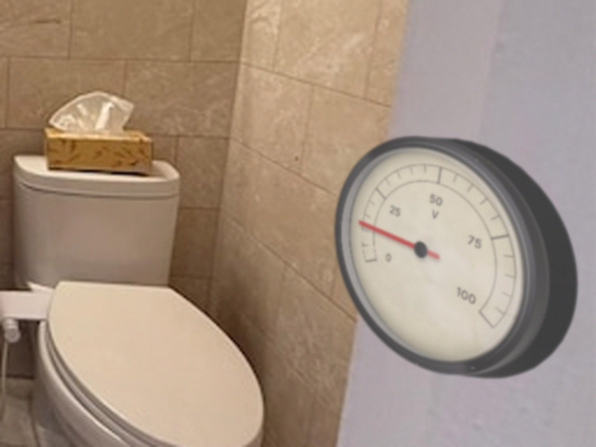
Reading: **12.5** V
